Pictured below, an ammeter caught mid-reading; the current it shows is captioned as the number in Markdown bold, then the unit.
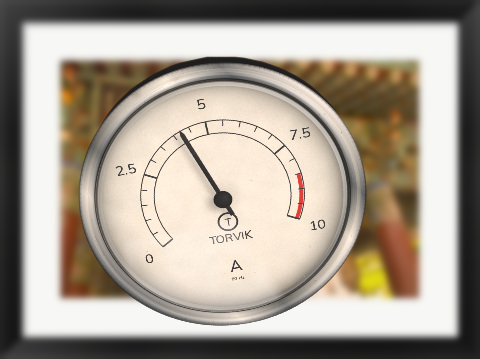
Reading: **4.25** A
